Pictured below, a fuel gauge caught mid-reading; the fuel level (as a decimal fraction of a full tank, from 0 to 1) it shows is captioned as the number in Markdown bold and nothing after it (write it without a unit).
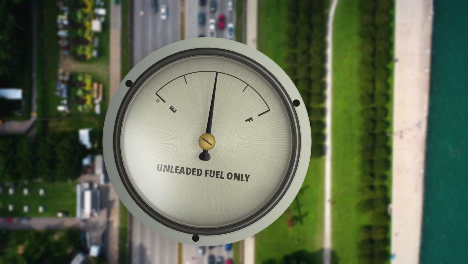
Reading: **0.5**
